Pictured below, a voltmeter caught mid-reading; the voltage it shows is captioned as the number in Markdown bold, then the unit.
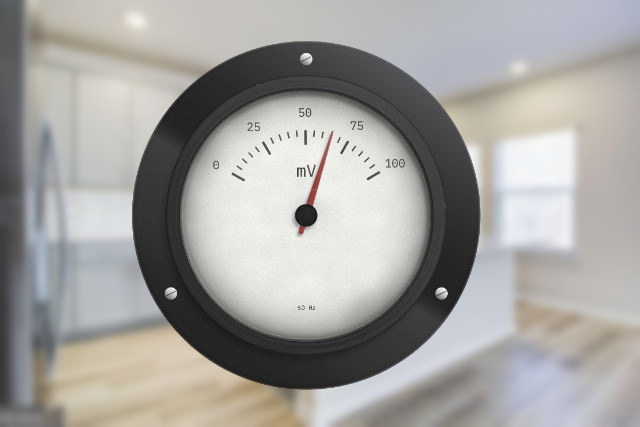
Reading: **65** mV
